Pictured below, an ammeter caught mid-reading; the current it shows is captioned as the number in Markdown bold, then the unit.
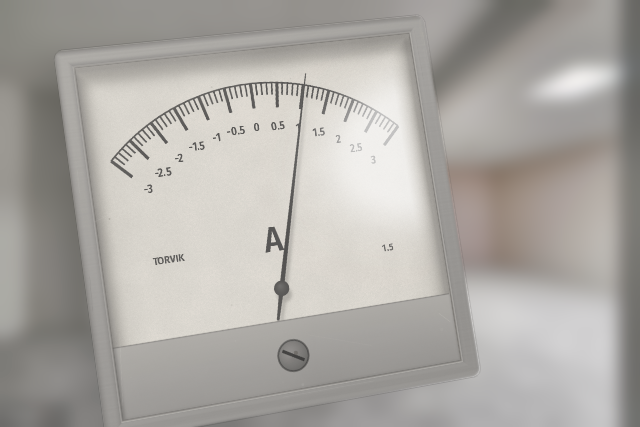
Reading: **1** A
